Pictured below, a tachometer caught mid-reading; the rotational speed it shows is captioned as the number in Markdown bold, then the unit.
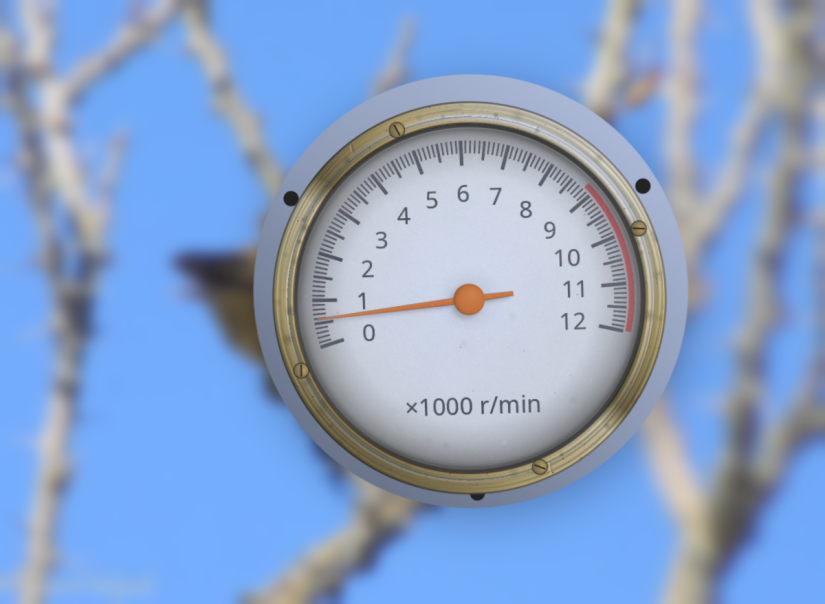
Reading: **600** rpm
